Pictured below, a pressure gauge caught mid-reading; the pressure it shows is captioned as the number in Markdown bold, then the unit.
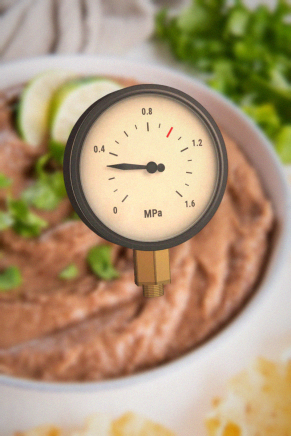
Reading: **0.3** MPa
